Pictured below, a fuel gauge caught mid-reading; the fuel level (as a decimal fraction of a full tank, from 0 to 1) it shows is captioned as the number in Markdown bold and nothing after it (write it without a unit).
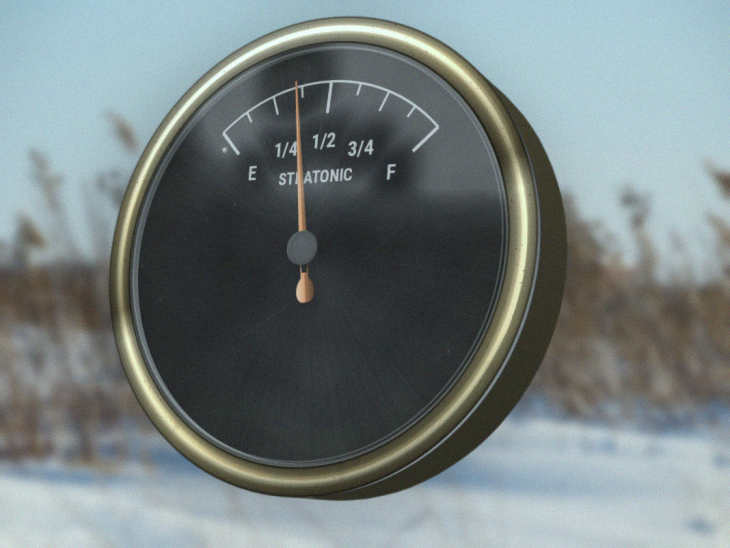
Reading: **0.375**
